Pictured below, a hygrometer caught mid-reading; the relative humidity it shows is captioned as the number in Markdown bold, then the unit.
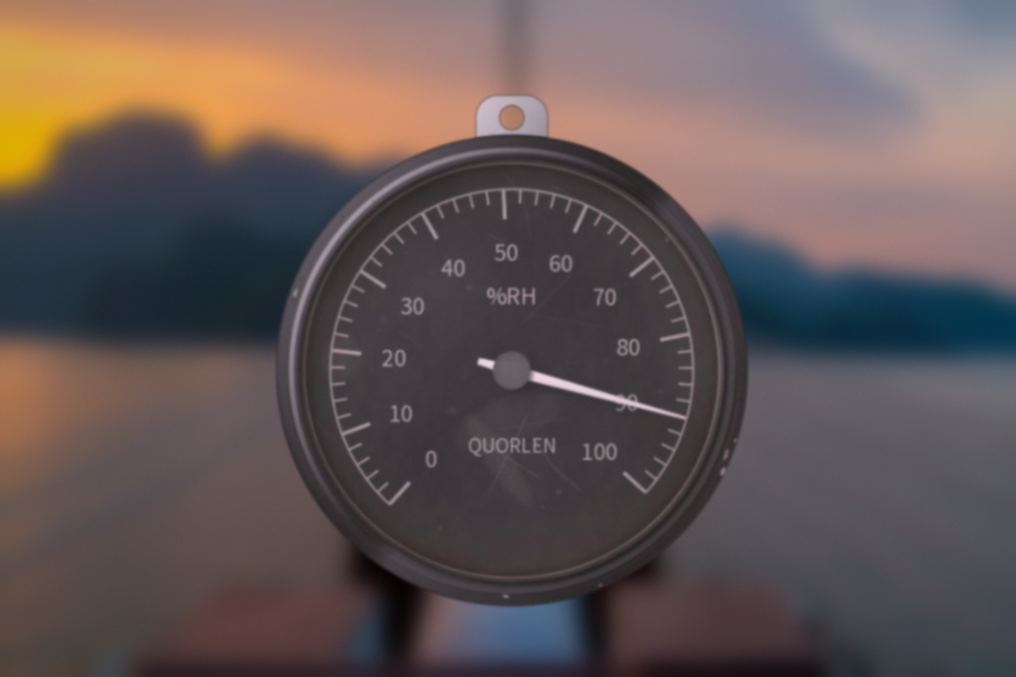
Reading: **90** %
